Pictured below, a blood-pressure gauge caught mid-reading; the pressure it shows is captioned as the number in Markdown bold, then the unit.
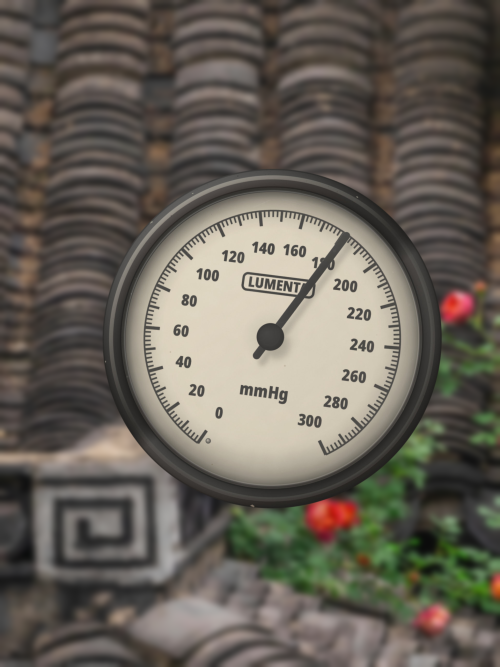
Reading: **182** mmHg
